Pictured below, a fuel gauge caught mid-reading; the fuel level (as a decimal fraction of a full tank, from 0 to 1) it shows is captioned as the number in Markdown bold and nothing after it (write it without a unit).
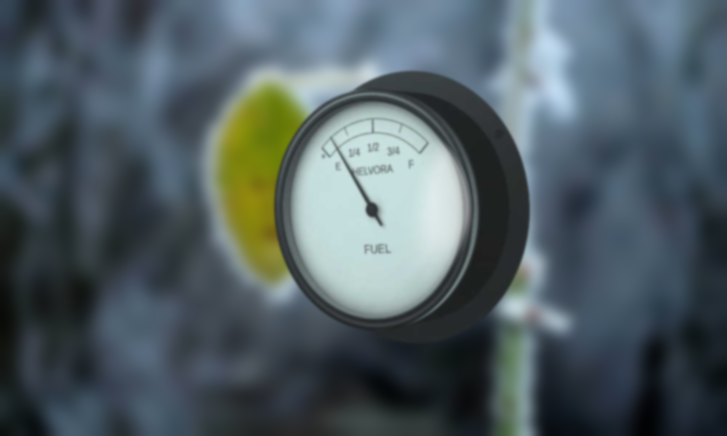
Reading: **0.125**
